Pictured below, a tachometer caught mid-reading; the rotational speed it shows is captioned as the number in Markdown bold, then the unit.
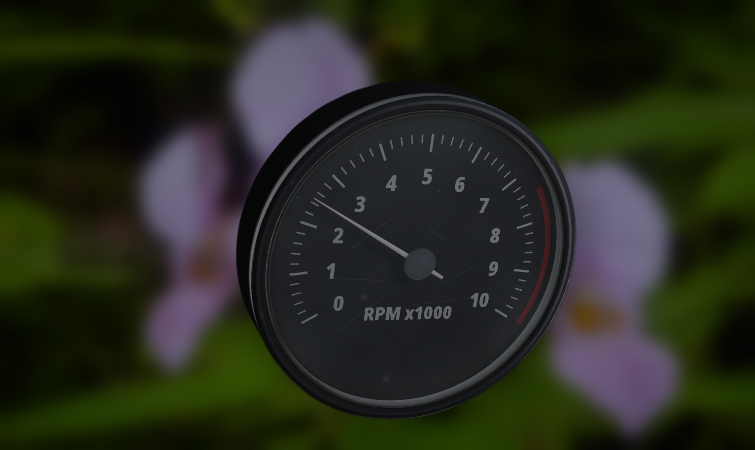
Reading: **2500** rpm
